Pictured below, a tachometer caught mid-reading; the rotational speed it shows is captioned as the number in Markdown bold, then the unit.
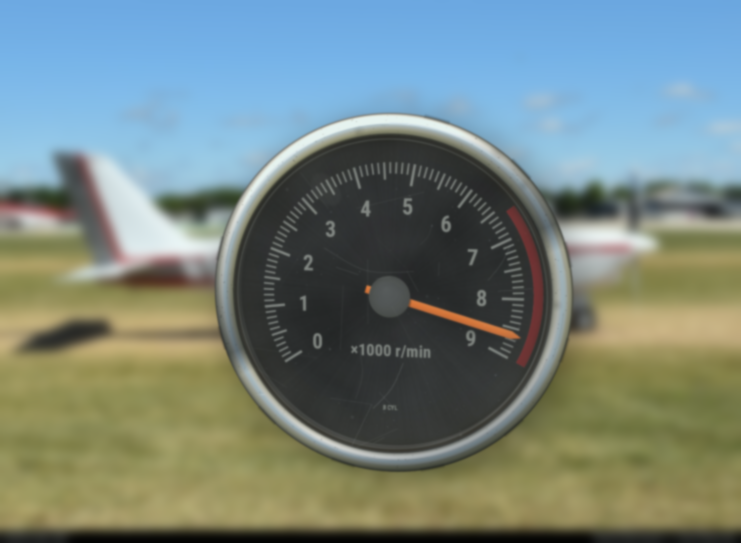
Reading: **8600** rpm
